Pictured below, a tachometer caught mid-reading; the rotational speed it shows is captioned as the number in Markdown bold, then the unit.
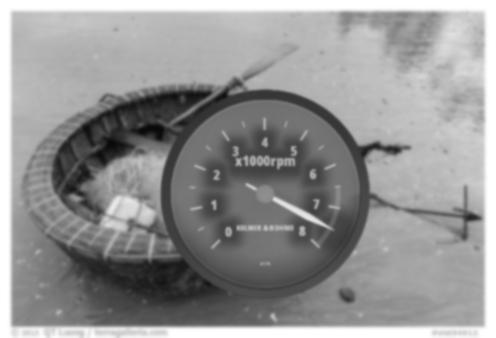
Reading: **7500** rpm
